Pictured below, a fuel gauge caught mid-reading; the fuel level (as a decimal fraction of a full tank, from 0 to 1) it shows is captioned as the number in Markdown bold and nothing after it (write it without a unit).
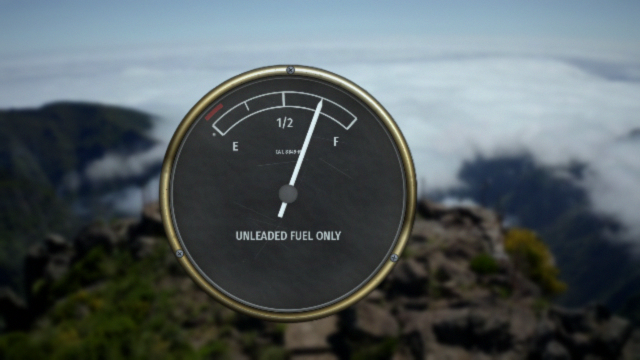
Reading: **0.75**
